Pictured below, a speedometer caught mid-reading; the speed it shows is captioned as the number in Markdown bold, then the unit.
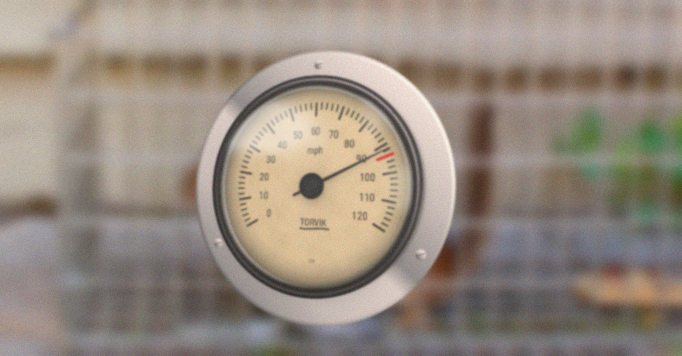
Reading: **92** mph
